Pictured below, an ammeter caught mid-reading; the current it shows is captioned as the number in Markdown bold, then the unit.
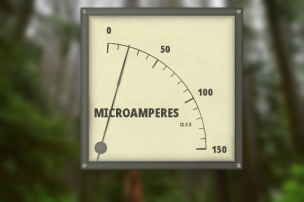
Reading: **20** µA
